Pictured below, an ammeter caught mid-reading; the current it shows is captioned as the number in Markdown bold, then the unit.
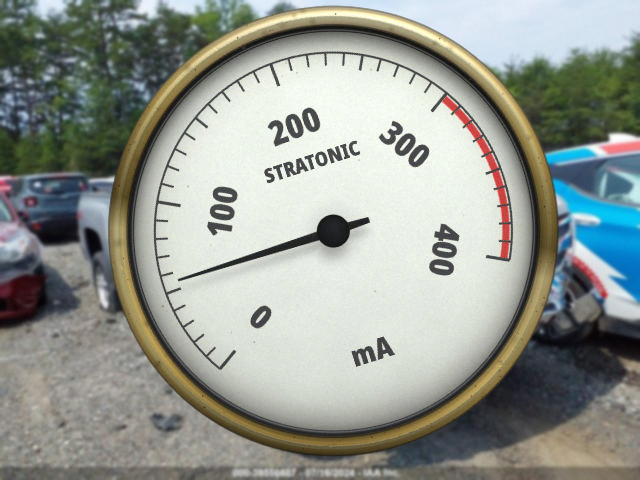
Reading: **55** mA
